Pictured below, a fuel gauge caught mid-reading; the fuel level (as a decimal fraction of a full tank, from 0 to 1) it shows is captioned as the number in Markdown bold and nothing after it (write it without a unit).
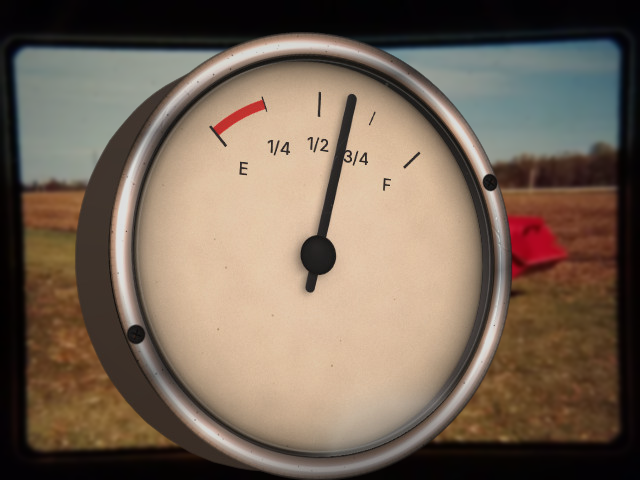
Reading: **0.625**
